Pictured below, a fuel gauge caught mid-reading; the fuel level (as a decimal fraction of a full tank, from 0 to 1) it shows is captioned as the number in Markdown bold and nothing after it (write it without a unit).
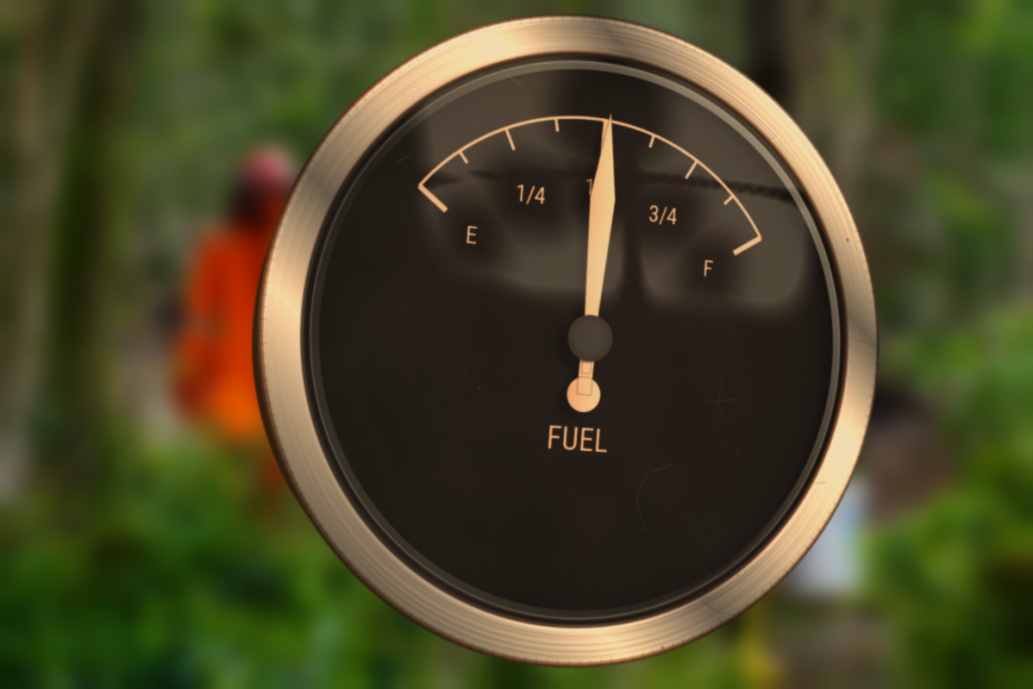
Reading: **0.5**
